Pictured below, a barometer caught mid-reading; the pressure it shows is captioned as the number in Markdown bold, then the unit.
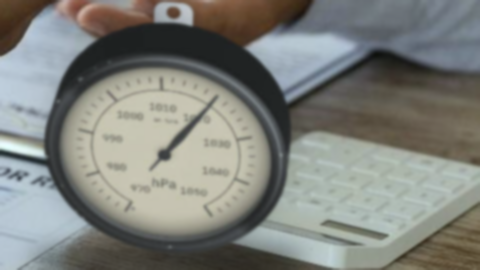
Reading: **1020** hPa
